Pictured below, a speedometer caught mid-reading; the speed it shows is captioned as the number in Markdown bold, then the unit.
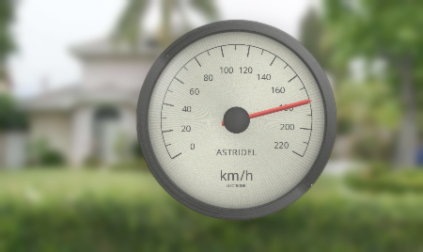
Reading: **180** km/h
